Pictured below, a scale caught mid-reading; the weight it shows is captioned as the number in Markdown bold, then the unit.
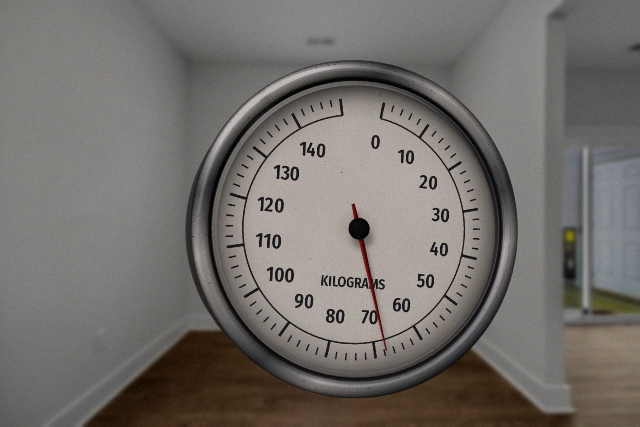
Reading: **68** kg
